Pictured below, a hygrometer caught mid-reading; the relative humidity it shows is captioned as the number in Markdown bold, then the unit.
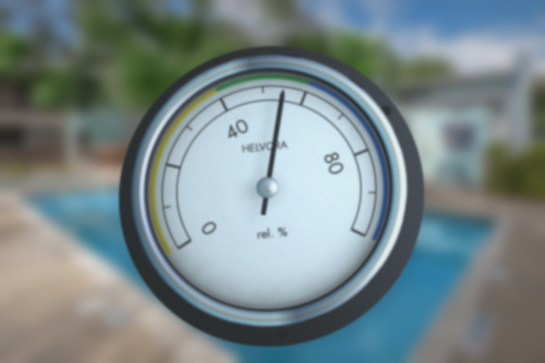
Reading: **55** %
